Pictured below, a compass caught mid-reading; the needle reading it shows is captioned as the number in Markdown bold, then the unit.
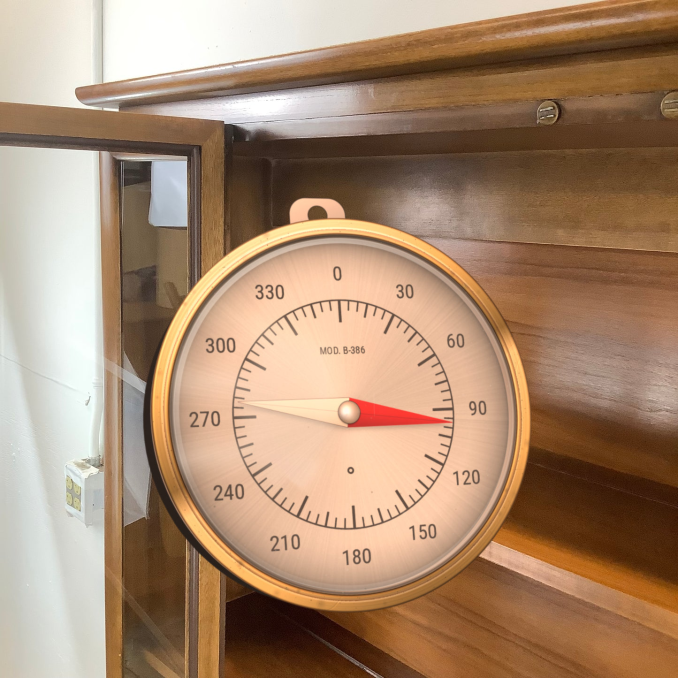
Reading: **97.5** °
